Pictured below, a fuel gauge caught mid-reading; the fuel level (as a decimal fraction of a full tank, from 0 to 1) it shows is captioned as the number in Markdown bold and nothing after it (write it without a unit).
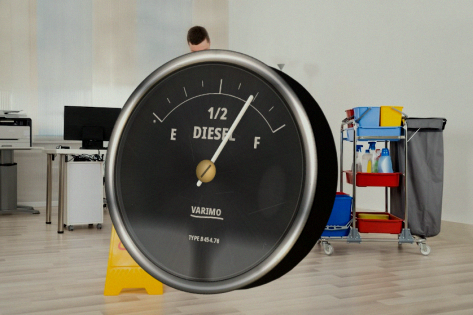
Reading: **0.75**
